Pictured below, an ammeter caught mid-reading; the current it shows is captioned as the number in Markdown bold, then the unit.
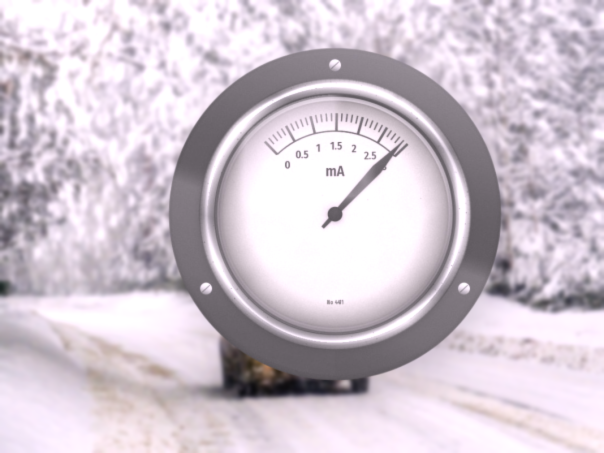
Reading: **2.9** mA
